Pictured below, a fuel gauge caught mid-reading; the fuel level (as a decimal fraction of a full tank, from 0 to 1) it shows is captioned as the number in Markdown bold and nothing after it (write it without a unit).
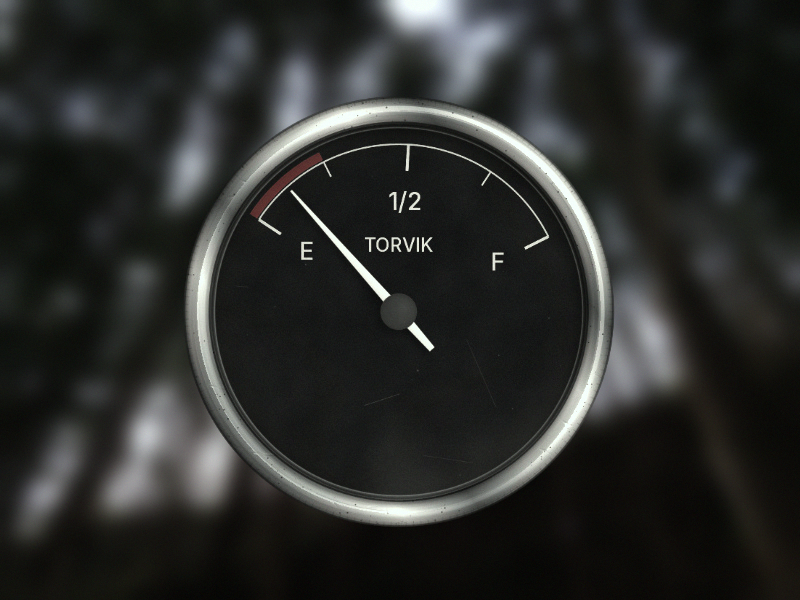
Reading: **0.125**
